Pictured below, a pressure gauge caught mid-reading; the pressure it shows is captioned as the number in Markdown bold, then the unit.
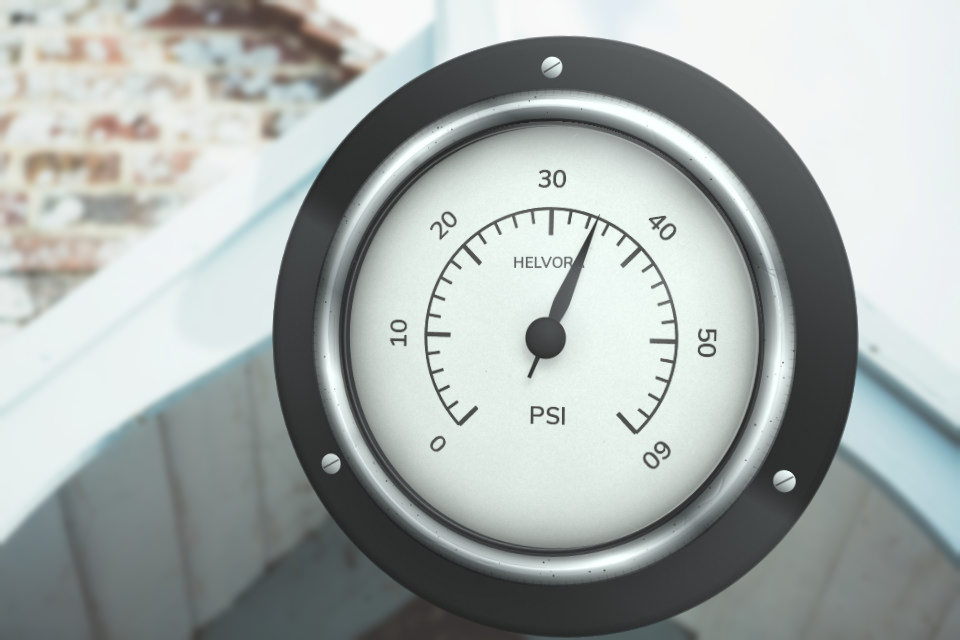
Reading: **35** psi
